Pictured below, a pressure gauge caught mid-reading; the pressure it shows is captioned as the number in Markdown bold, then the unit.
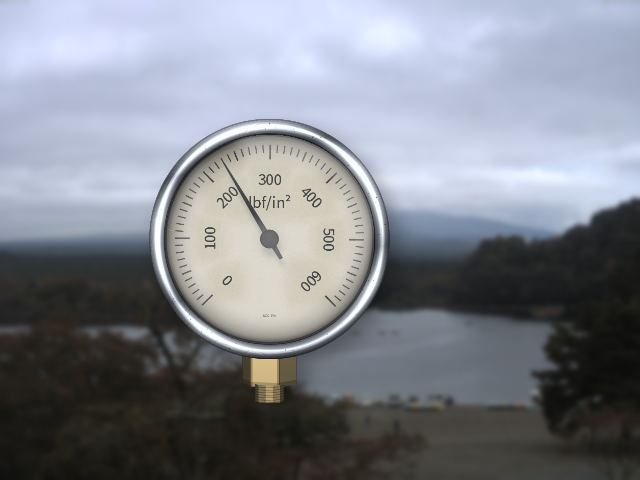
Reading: **230** psi
